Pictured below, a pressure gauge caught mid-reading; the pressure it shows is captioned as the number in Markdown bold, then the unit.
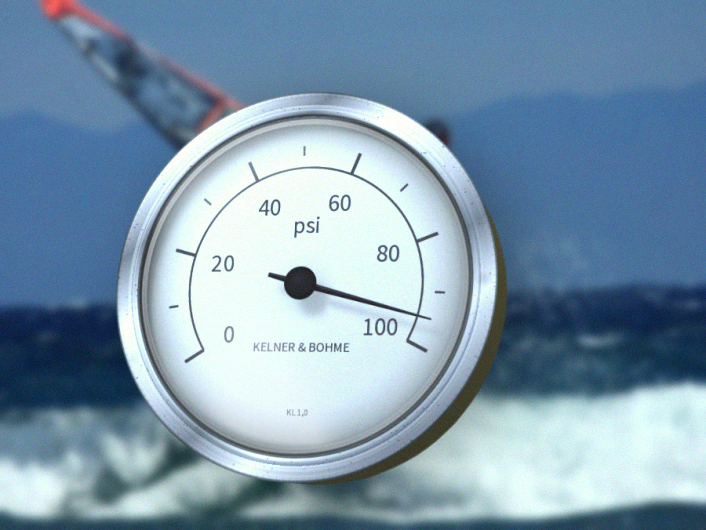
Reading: **95** psi
